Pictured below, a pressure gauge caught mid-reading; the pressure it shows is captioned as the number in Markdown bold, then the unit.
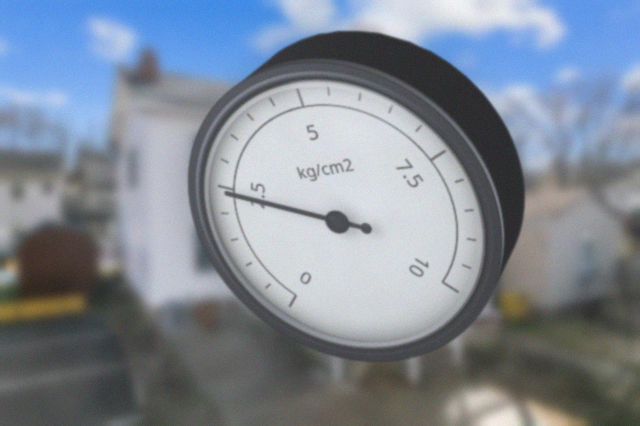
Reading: **2.5** kg/cm²
